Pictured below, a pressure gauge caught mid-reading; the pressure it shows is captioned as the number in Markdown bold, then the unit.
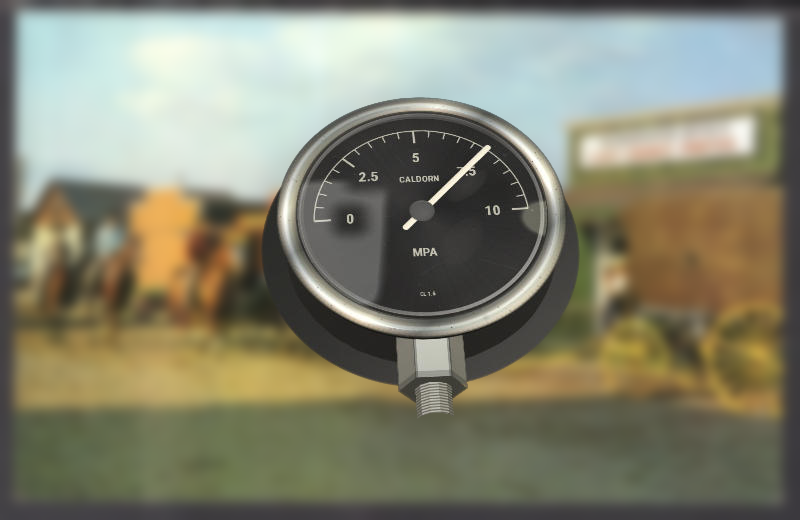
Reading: **7.5** MPa
